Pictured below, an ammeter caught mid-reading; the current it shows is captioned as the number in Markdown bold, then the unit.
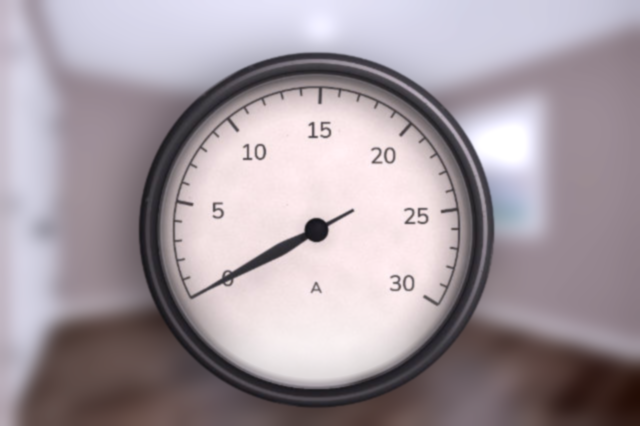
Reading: **0** A
